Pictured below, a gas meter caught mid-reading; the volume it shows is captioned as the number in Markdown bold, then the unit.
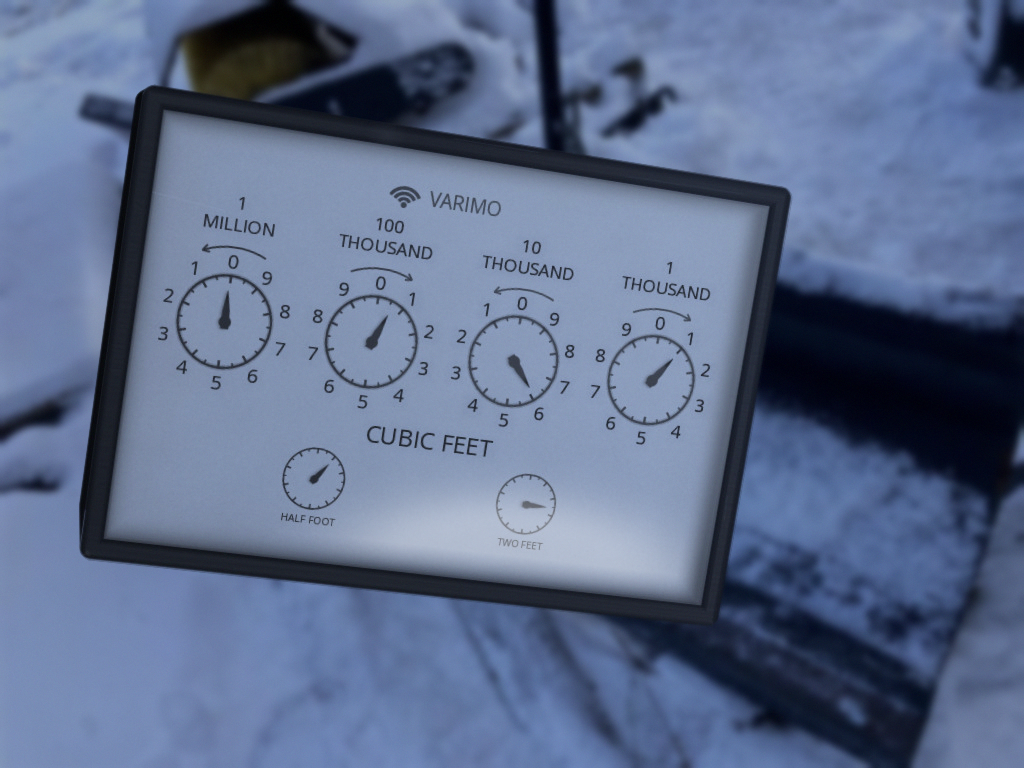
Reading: **6100** ft³
